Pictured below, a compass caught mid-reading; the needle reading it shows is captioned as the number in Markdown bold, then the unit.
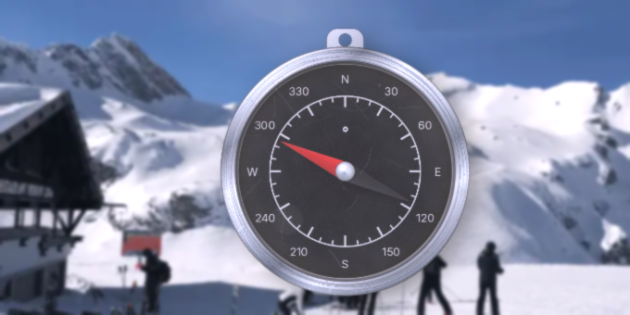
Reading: **295** °
